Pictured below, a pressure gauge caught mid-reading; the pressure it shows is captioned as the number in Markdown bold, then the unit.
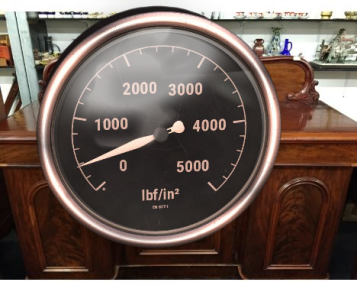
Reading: **400** psi
